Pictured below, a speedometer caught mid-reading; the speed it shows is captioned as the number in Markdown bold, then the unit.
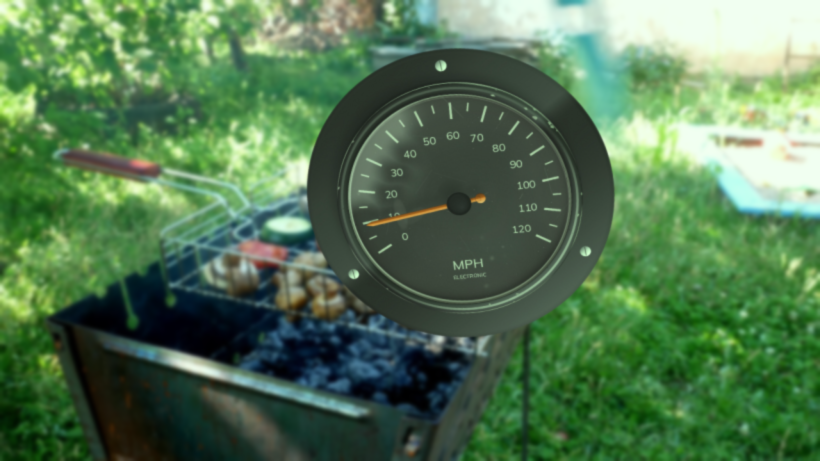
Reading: **10** mph
